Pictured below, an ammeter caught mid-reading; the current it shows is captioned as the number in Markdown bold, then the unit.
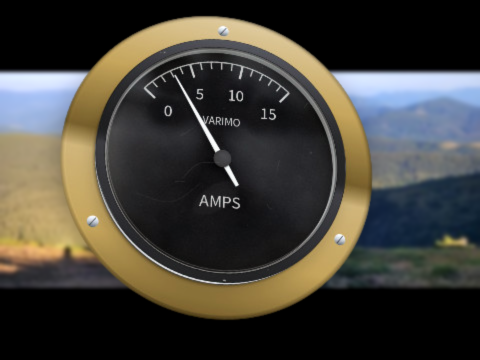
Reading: **3** A
